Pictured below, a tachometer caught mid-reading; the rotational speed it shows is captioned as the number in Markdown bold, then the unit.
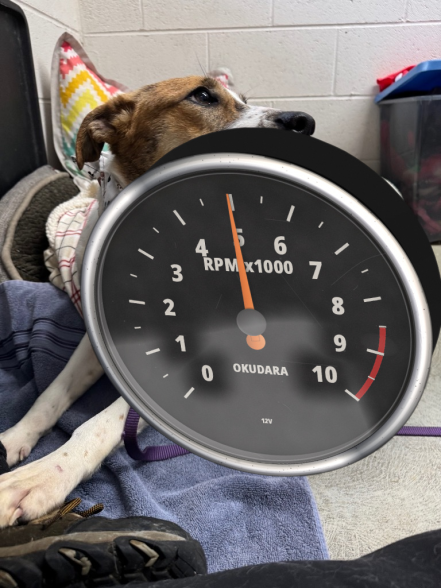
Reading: **5000** rpm
